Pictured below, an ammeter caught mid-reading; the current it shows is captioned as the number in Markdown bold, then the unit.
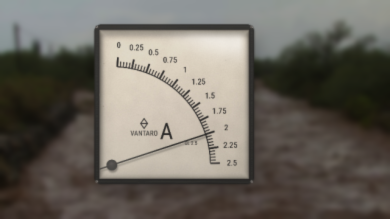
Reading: **2** A
